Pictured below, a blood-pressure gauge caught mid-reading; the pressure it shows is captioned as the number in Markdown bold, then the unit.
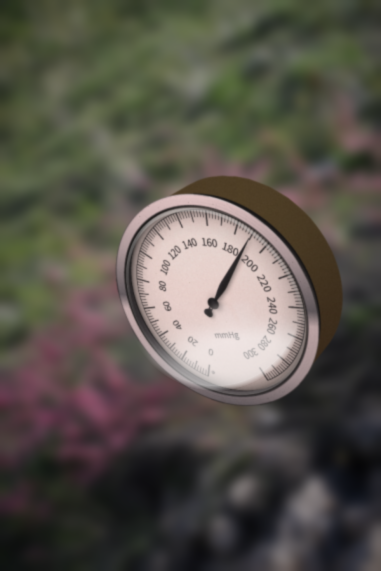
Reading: **190** mmHg
